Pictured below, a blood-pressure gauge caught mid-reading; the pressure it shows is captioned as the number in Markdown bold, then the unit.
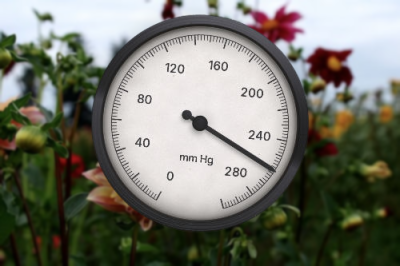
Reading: **260** mmHg
